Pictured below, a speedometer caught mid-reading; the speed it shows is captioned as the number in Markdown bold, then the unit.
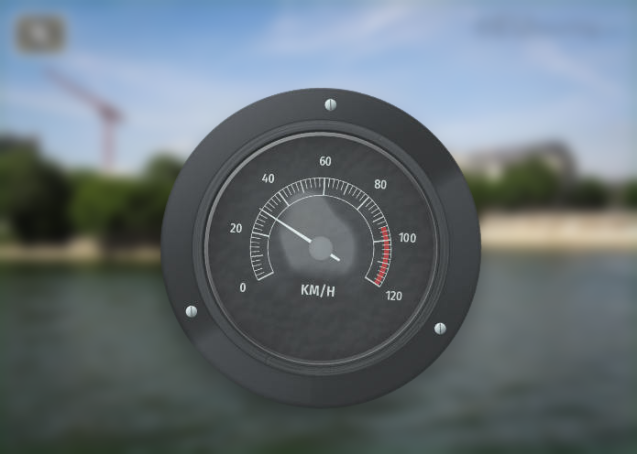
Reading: **30** km/h
